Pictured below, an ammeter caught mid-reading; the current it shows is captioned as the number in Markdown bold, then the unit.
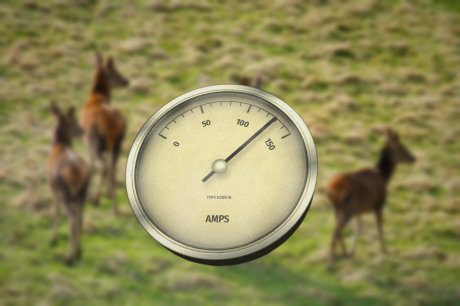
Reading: **130** A
